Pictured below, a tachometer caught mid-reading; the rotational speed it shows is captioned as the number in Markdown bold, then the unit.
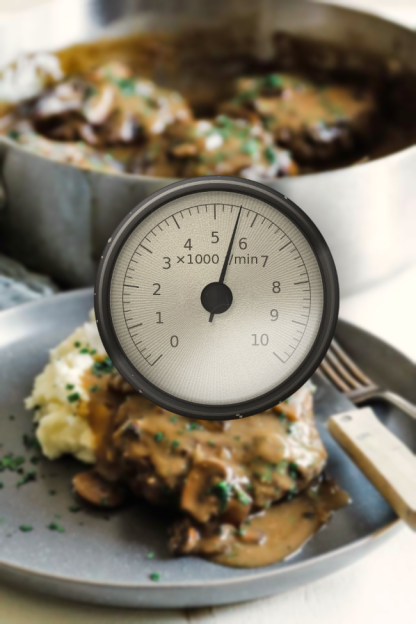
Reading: **5600** rpm
